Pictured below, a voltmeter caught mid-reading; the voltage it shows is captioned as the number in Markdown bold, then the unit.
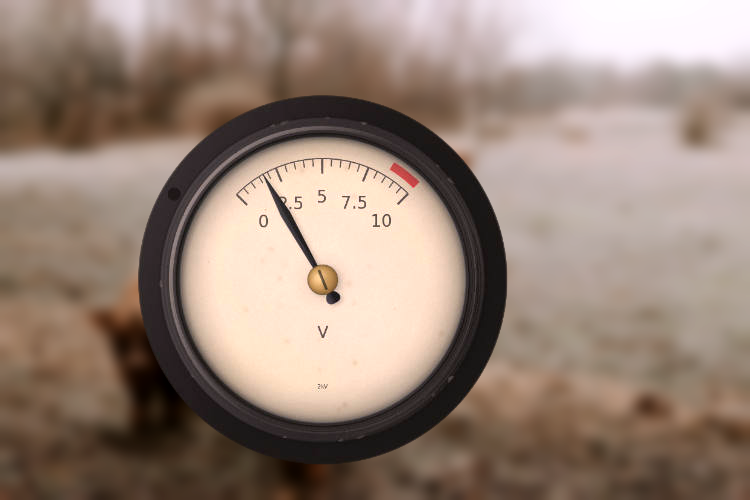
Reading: **1.75** V
